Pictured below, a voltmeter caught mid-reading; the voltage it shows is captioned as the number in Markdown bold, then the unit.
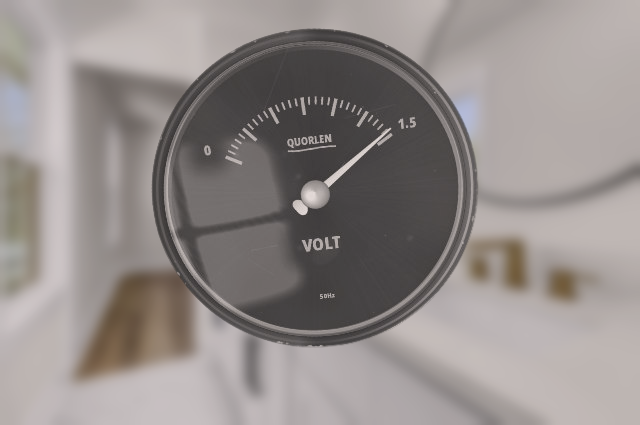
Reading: **1.45** V
